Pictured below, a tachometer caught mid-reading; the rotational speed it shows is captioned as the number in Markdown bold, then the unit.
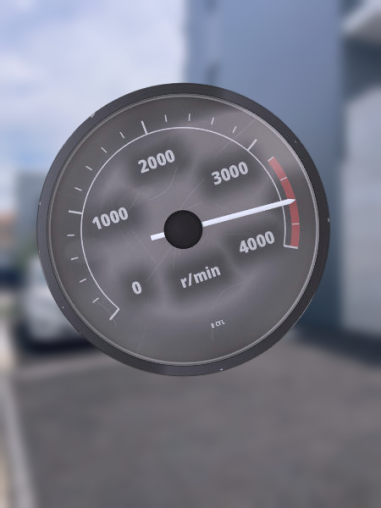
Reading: **3600** rpm
